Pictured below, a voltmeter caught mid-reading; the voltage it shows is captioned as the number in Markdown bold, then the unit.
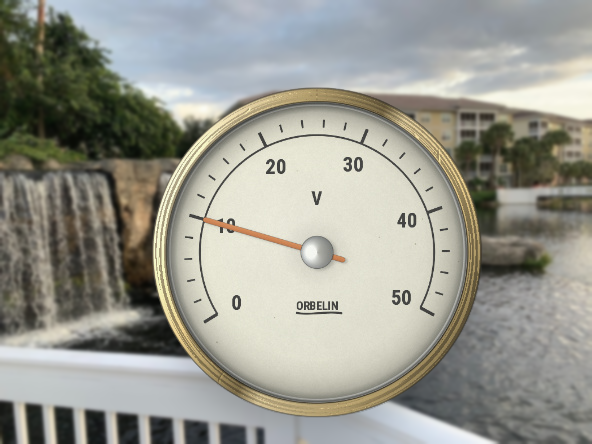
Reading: **10** V
